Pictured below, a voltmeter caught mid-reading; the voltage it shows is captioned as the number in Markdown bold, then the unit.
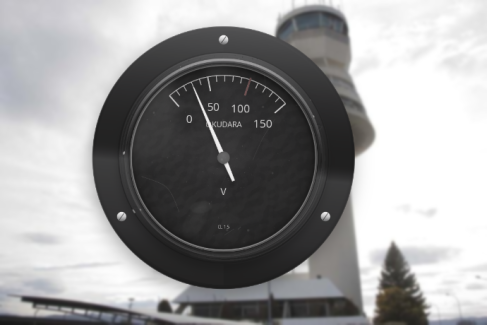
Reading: **30** V
